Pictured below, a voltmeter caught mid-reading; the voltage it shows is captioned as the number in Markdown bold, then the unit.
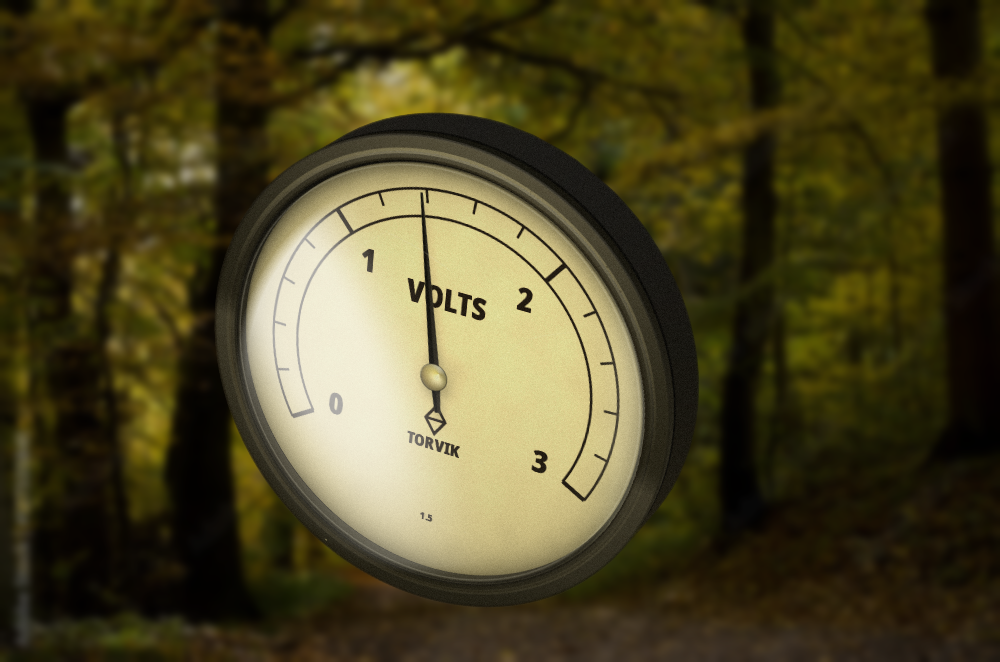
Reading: **1.4** V
